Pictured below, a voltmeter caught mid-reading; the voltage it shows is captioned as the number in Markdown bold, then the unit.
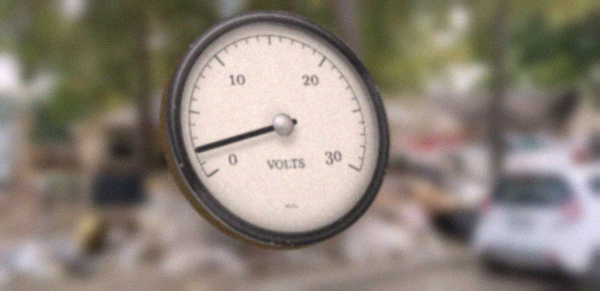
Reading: **2** V
